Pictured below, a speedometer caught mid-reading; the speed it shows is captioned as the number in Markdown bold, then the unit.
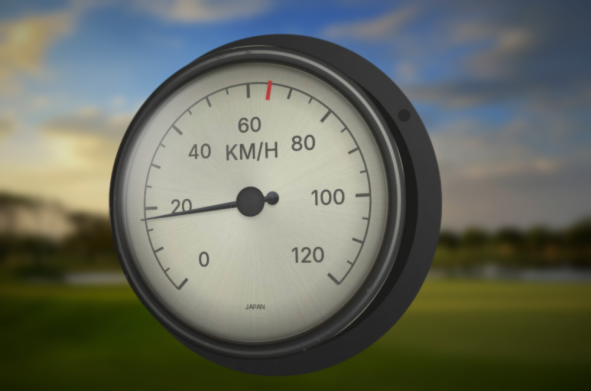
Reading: **17.5** km/h
